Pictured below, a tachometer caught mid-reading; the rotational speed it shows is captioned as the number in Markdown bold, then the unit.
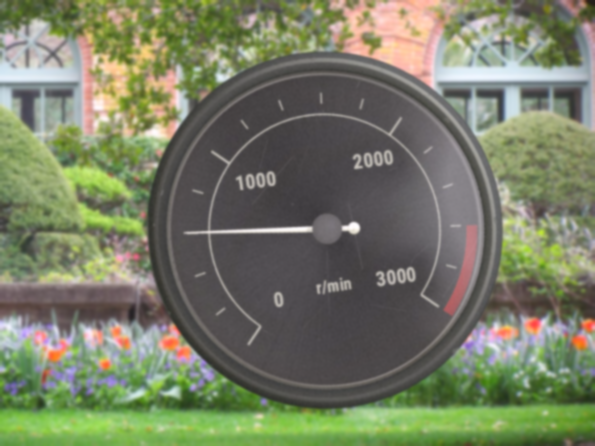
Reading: **600** rpm
